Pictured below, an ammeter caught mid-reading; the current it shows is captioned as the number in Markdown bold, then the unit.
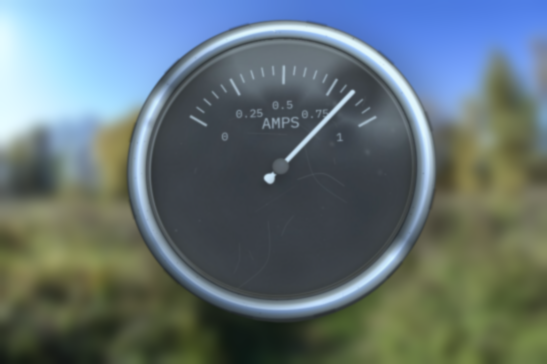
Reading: **0.85** A
